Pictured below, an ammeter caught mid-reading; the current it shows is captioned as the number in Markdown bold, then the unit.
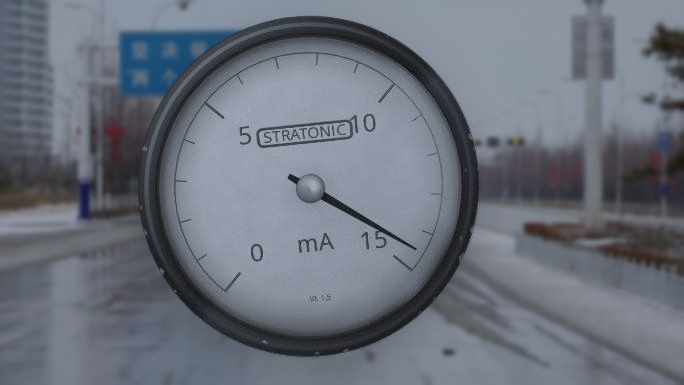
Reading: **14.5** mA
